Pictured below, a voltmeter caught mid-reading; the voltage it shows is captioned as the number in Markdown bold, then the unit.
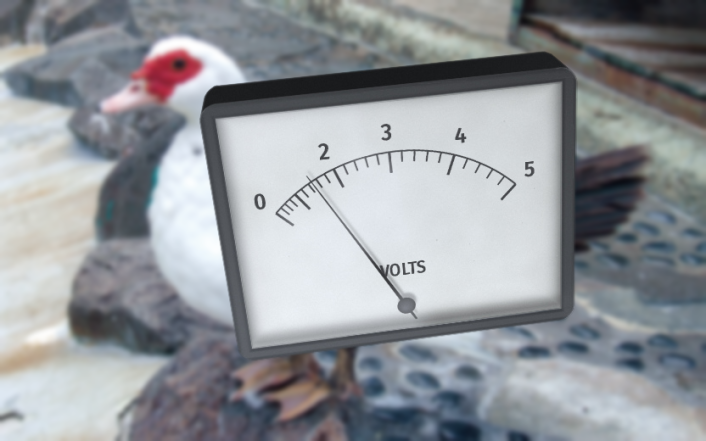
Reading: **1.5** V
